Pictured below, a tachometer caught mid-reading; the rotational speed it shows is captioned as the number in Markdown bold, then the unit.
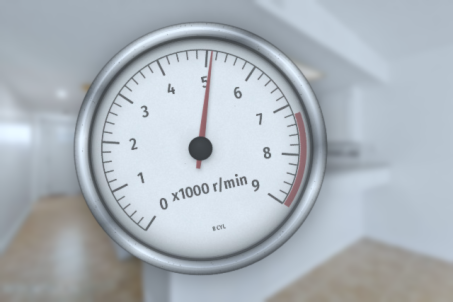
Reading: **5100** rpm
